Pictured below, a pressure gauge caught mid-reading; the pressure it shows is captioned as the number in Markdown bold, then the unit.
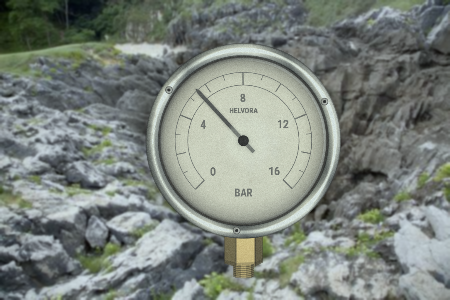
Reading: **5.5** bar
